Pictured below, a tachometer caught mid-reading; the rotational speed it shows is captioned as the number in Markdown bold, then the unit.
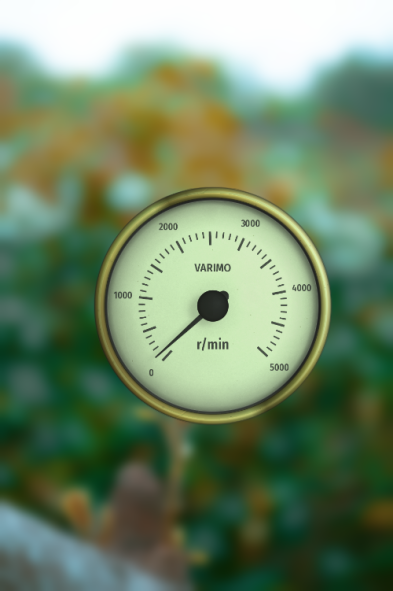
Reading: **100** rpm
